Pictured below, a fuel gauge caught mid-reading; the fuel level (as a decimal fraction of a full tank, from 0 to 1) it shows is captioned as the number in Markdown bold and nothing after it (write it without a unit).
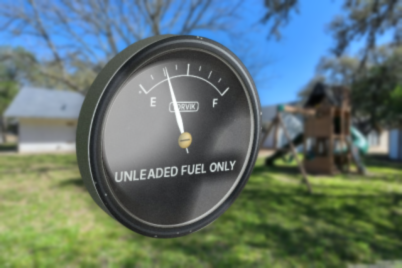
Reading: **0.25**
